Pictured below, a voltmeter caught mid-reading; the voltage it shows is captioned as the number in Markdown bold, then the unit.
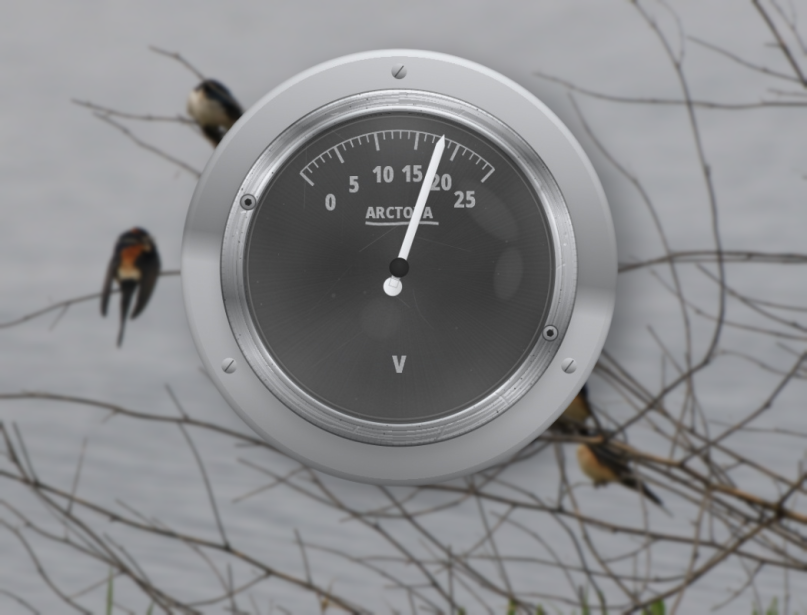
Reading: **18** V
